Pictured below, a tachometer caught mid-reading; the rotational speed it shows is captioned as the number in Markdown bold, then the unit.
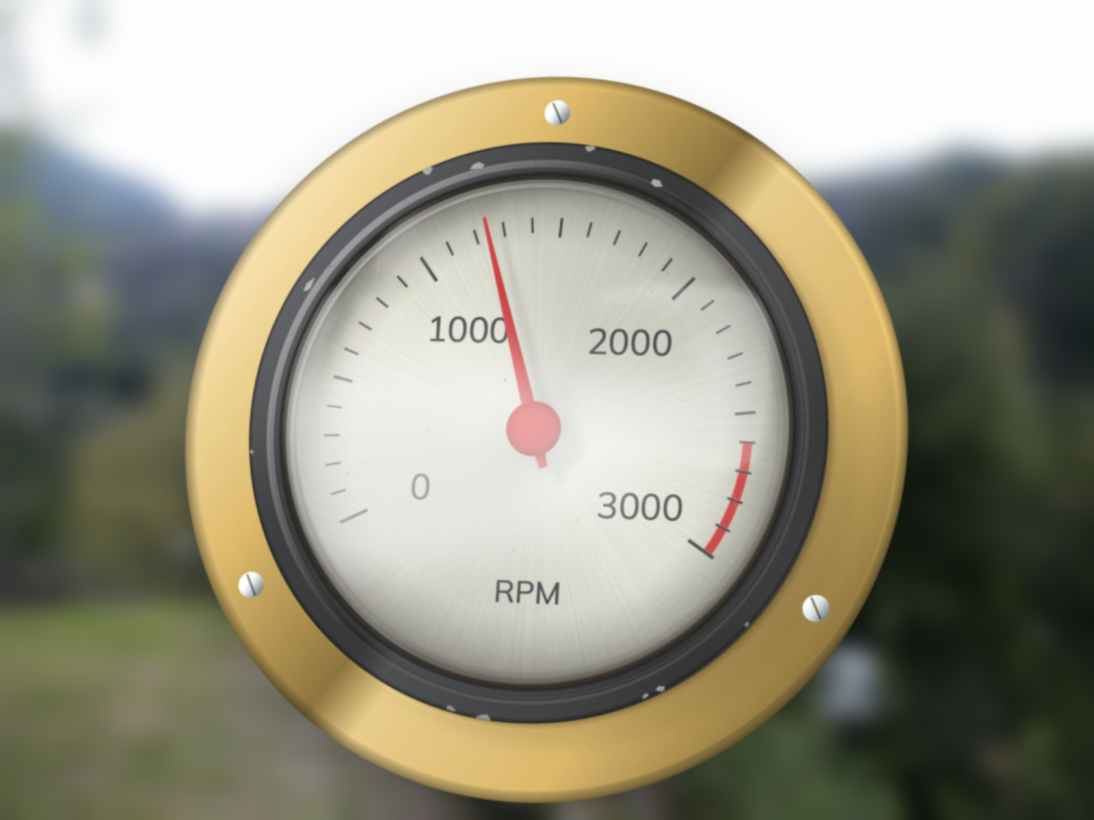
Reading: **1250** rpm
